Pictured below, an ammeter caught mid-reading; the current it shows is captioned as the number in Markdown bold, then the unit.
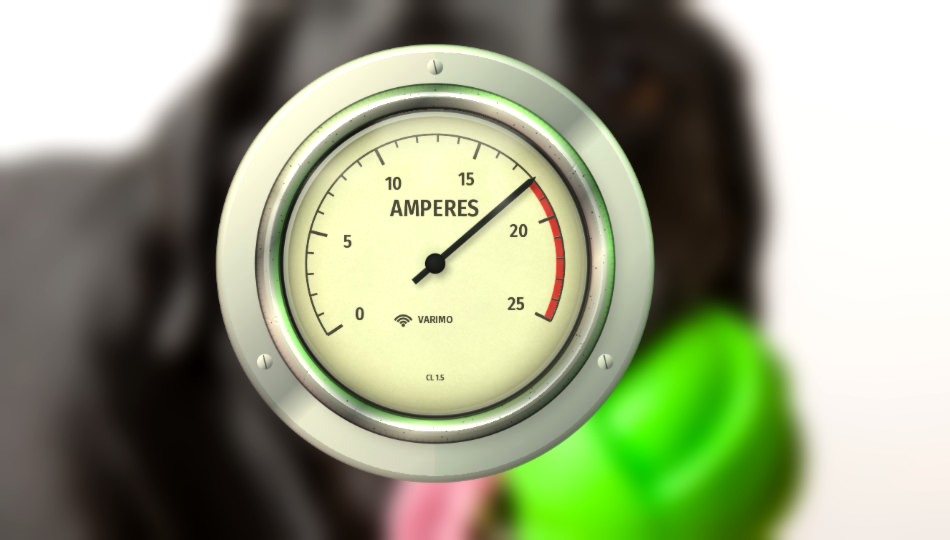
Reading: **18** A
